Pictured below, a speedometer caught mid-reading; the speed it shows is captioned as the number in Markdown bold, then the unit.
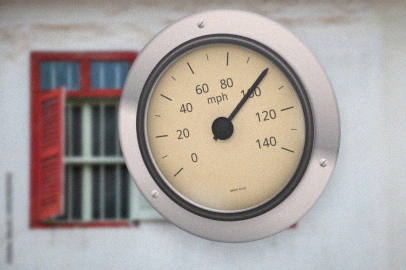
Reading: **100** mph
